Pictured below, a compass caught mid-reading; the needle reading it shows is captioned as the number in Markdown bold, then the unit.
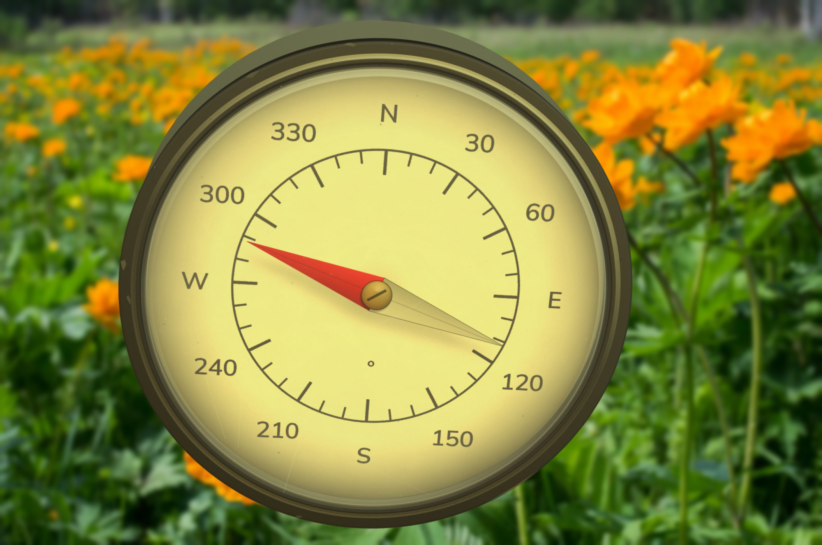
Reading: **290** °
